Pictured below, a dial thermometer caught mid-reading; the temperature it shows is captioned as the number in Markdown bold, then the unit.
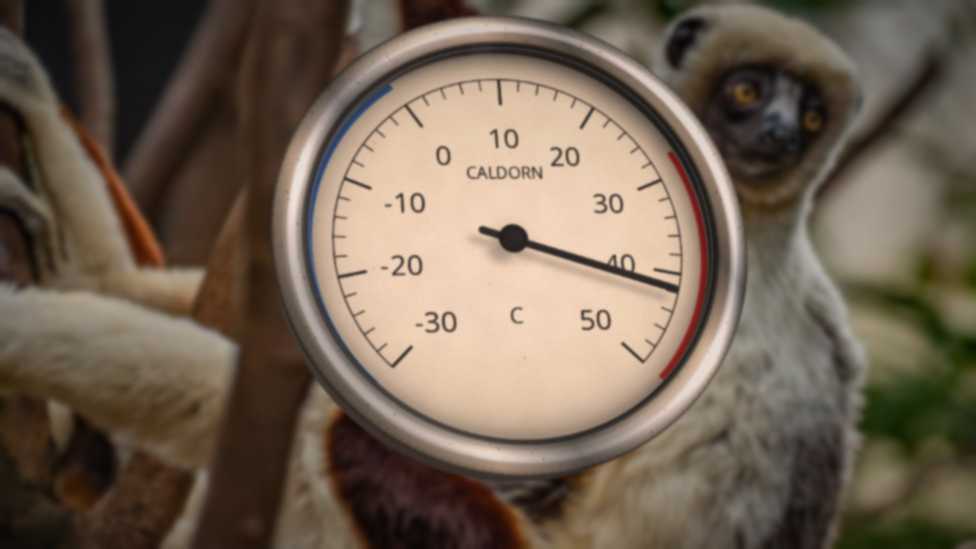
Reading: **42** °C
